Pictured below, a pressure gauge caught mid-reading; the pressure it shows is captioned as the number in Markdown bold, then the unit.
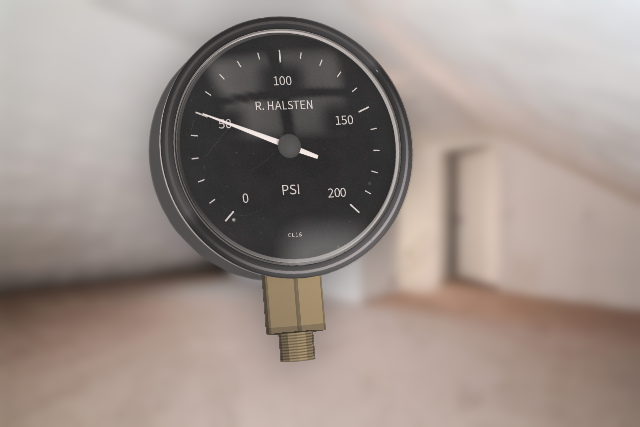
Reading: **50** psi
